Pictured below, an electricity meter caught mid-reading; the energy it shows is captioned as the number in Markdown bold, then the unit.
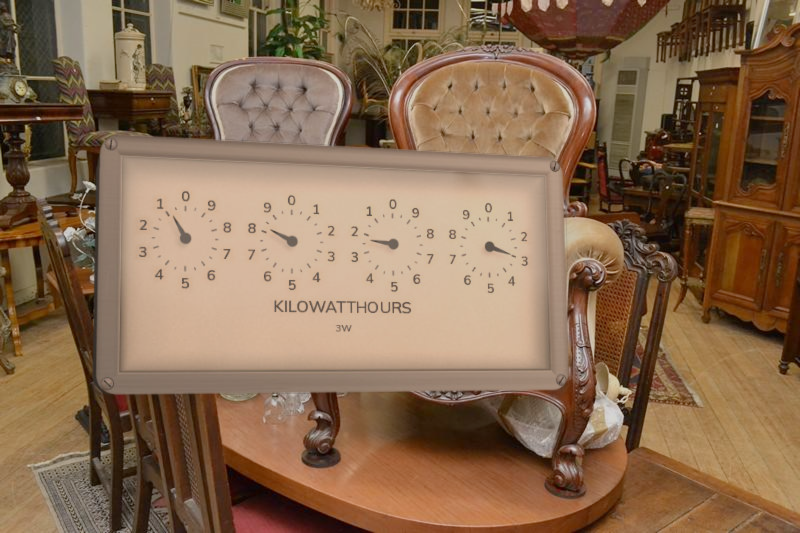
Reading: **823** kWh
